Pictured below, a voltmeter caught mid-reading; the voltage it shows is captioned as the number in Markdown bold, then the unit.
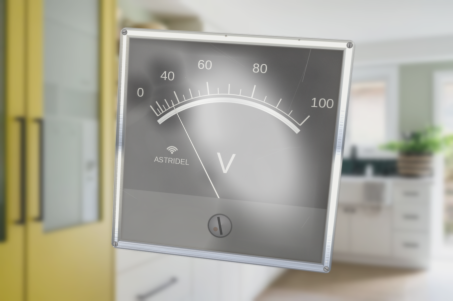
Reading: **35** V
